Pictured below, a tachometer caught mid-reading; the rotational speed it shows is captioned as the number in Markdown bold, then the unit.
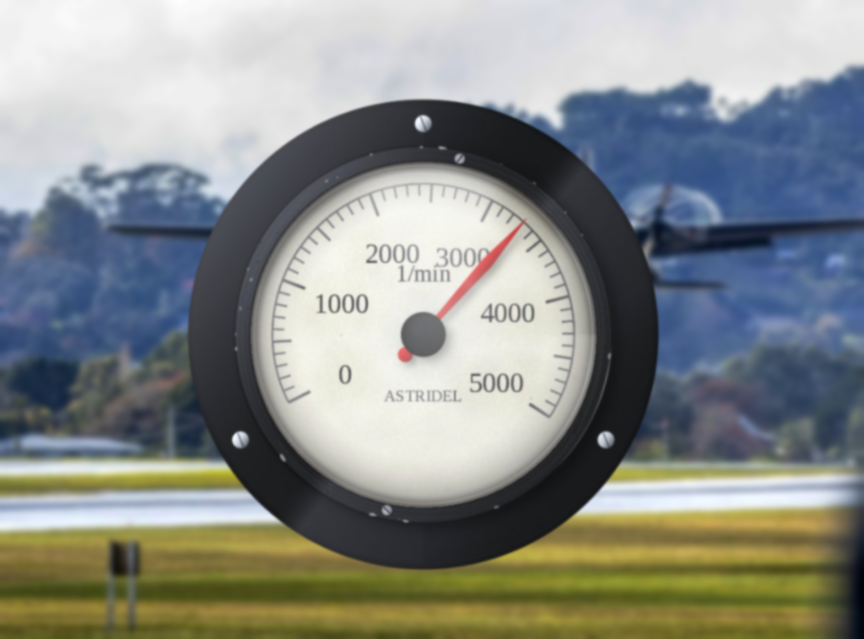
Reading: **3300** rpm
